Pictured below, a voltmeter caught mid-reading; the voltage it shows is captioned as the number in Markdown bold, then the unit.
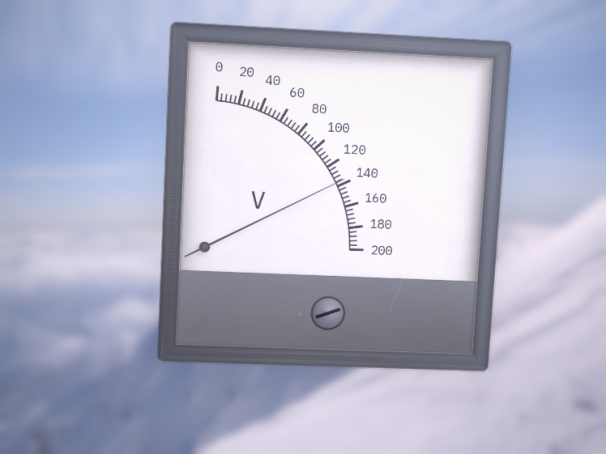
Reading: **136** V
